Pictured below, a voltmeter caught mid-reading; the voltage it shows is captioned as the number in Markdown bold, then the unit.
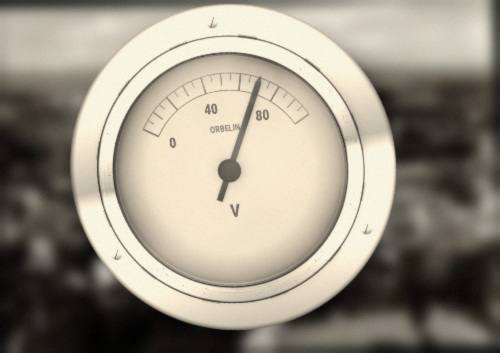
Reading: **70** V
